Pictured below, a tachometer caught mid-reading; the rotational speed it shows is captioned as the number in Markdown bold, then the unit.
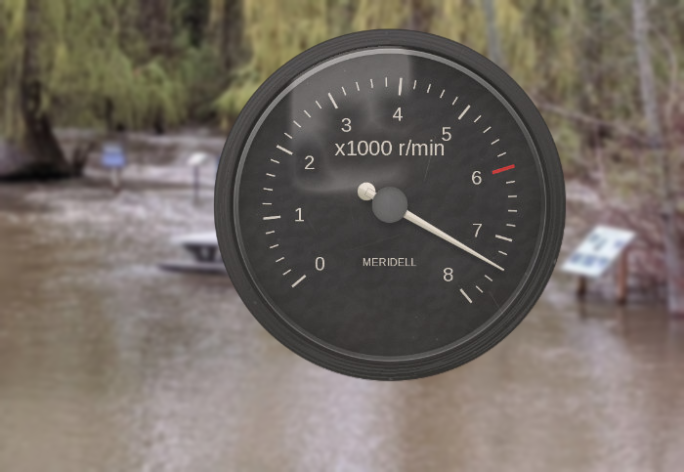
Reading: **7400** rpm
